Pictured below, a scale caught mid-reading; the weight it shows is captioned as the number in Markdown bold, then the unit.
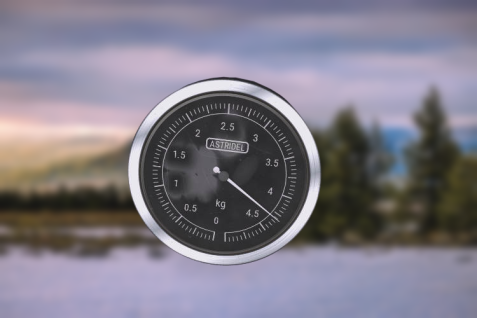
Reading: **4.3** kg
